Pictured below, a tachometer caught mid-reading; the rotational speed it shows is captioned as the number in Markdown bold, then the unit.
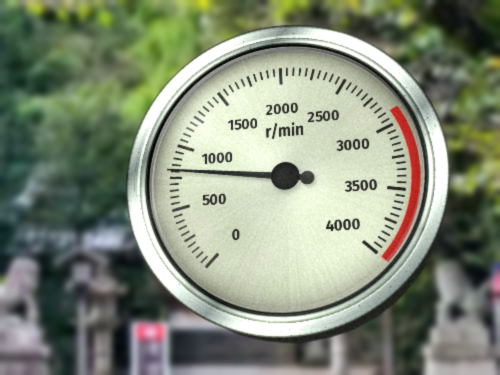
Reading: **800** rpm
